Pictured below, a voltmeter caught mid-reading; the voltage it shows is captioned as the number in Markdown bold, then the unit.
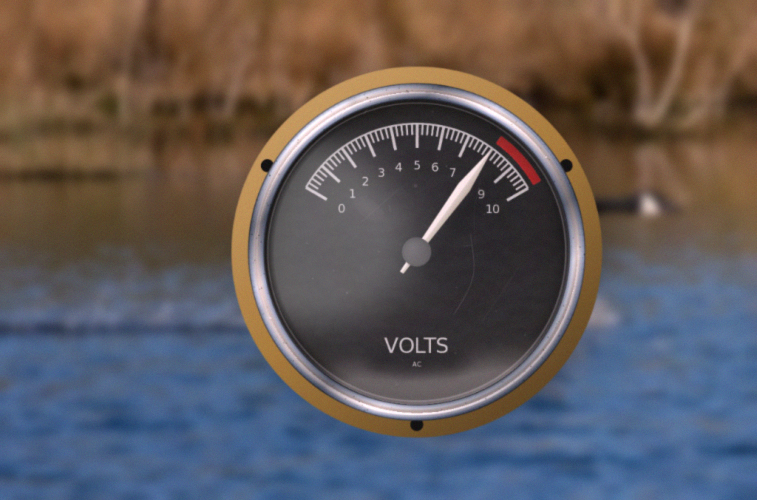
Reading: **8** V
